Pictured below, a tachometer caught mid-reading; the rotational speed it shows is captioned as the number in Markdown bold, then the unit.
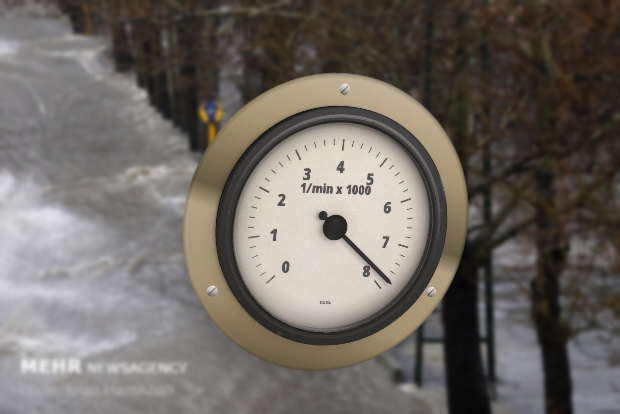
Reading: **7800** rpm
